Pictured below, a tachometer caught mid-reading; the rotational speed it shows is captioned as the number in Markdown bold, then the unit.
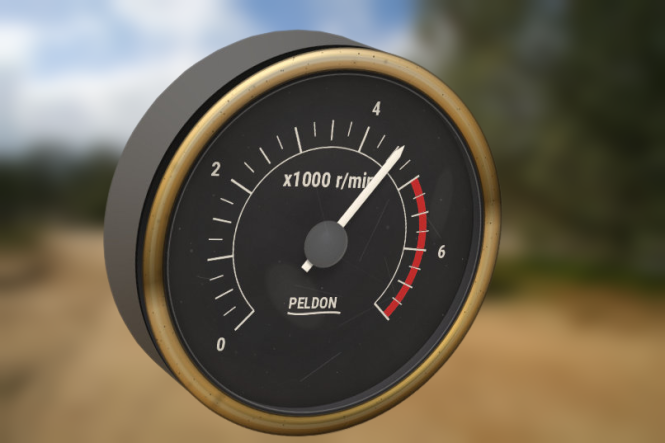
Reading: **4500** rpm
